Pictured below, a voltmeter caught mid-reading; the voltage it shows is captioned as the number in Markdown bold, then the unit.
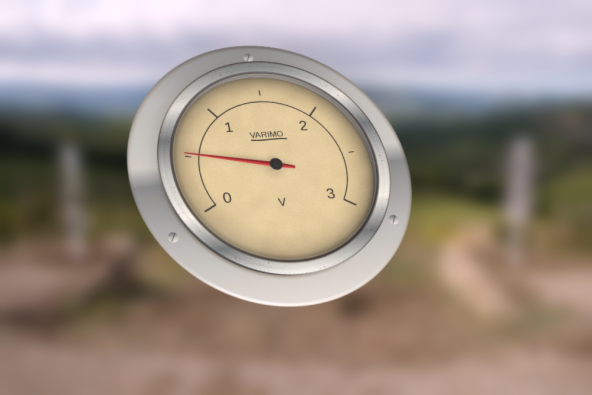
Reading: **0.5** V
